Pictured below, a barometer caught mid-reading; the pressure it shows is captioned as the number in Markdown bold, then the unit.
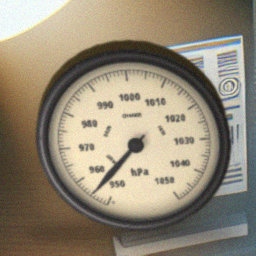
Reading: **955** hPa
